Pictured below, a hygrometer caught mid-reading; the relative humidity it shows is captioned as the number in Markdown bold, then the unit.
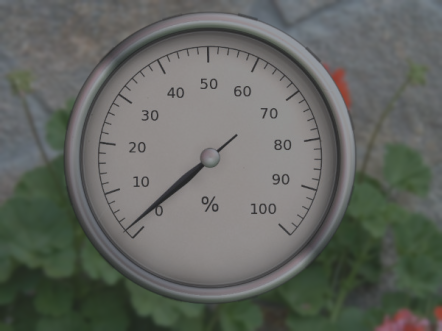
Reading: **2** %
